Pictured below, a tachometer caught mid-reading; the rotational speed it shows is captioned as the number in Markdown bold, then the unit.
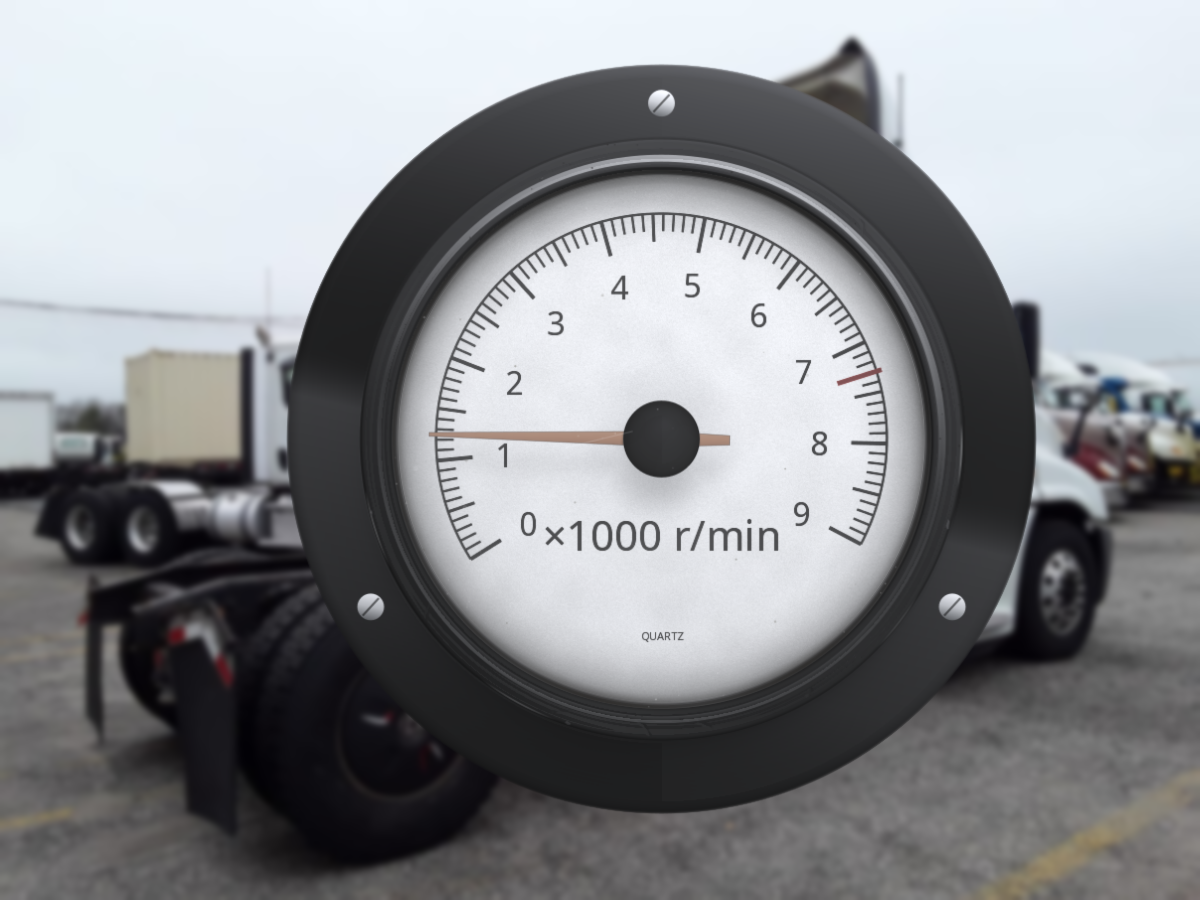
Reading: **1250** rpm
